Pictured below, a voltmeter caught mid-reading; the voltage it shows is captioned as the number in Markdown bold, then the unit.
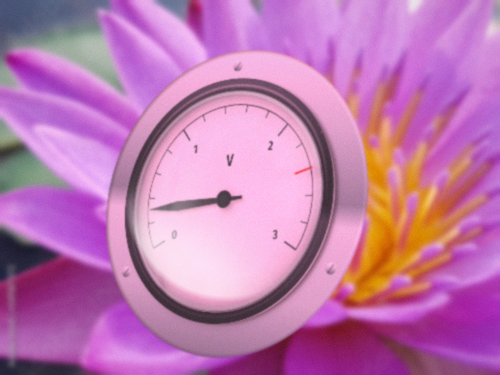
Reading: **0.3** V
